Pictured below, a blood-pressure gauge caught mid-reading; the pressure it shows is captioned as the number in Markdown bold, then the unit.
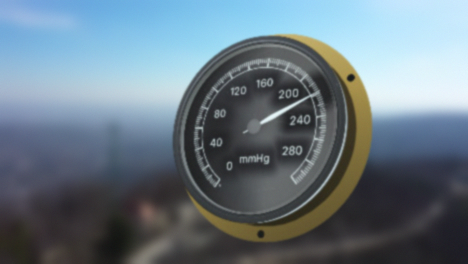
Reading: **220** mmHg
